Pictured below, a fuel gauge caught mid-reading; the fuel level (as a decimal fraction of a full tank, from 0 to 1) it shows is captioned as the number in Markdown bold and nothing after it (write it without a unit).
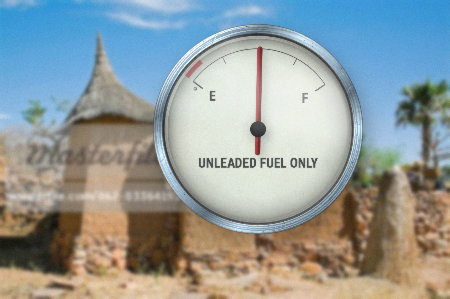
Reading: **0.5**
